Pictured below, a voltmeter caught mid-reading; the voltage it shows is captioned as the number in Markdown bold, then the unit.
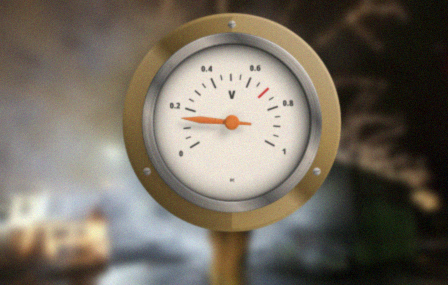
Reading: **0.15** V
